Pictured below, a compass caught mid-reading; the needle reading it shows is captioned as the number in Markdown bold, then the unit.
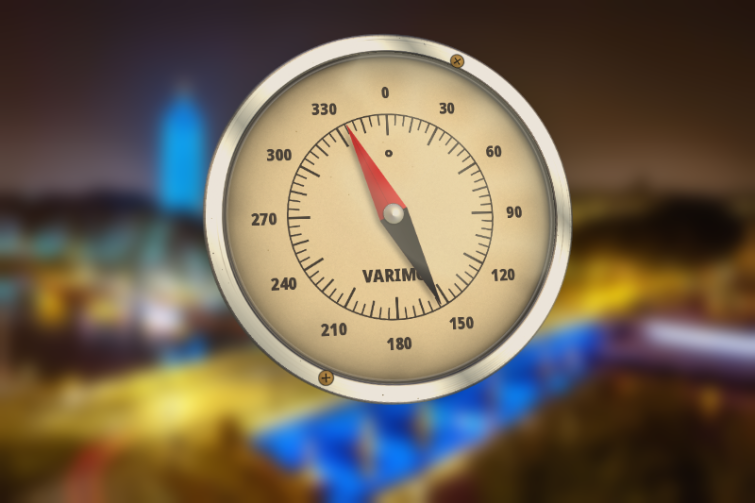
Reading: **335** °
